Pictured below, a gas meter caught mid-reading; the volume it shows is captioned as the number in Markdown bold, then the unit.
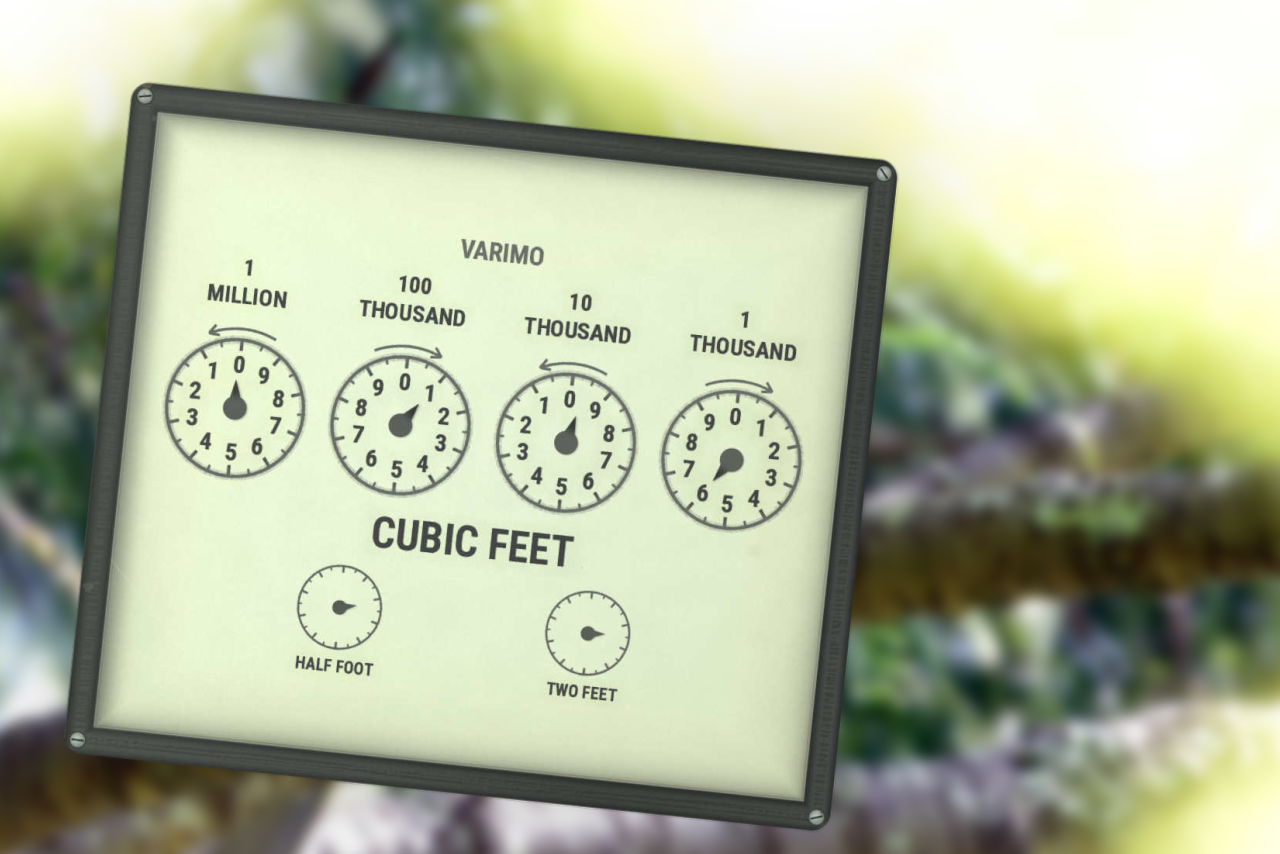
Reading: **9600** ft³
